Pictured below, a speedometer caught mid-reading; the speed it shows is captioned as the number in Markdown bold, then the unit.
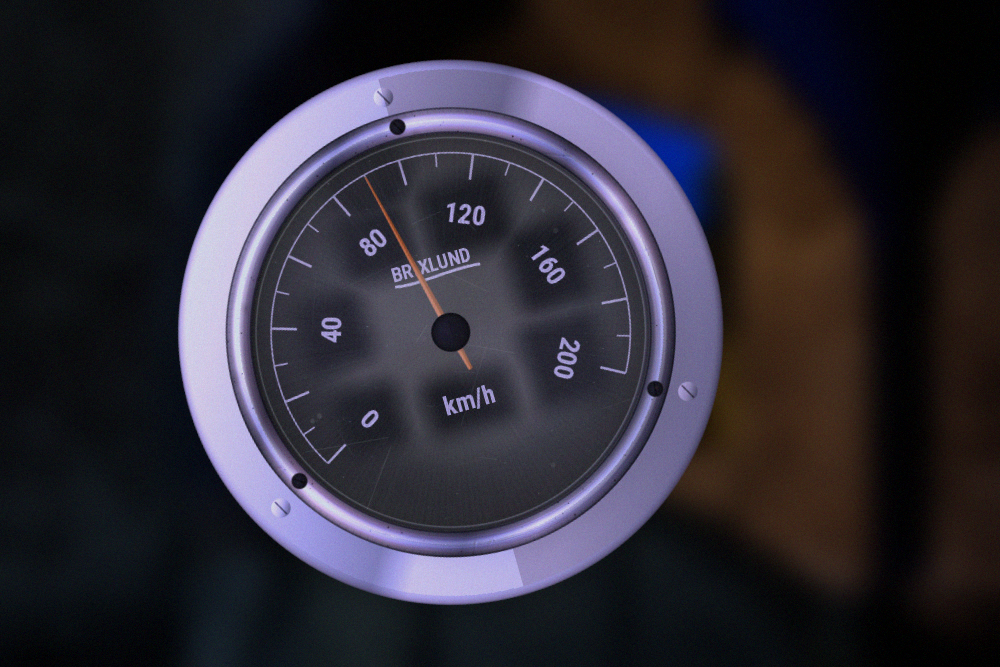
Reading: **90** km/h
